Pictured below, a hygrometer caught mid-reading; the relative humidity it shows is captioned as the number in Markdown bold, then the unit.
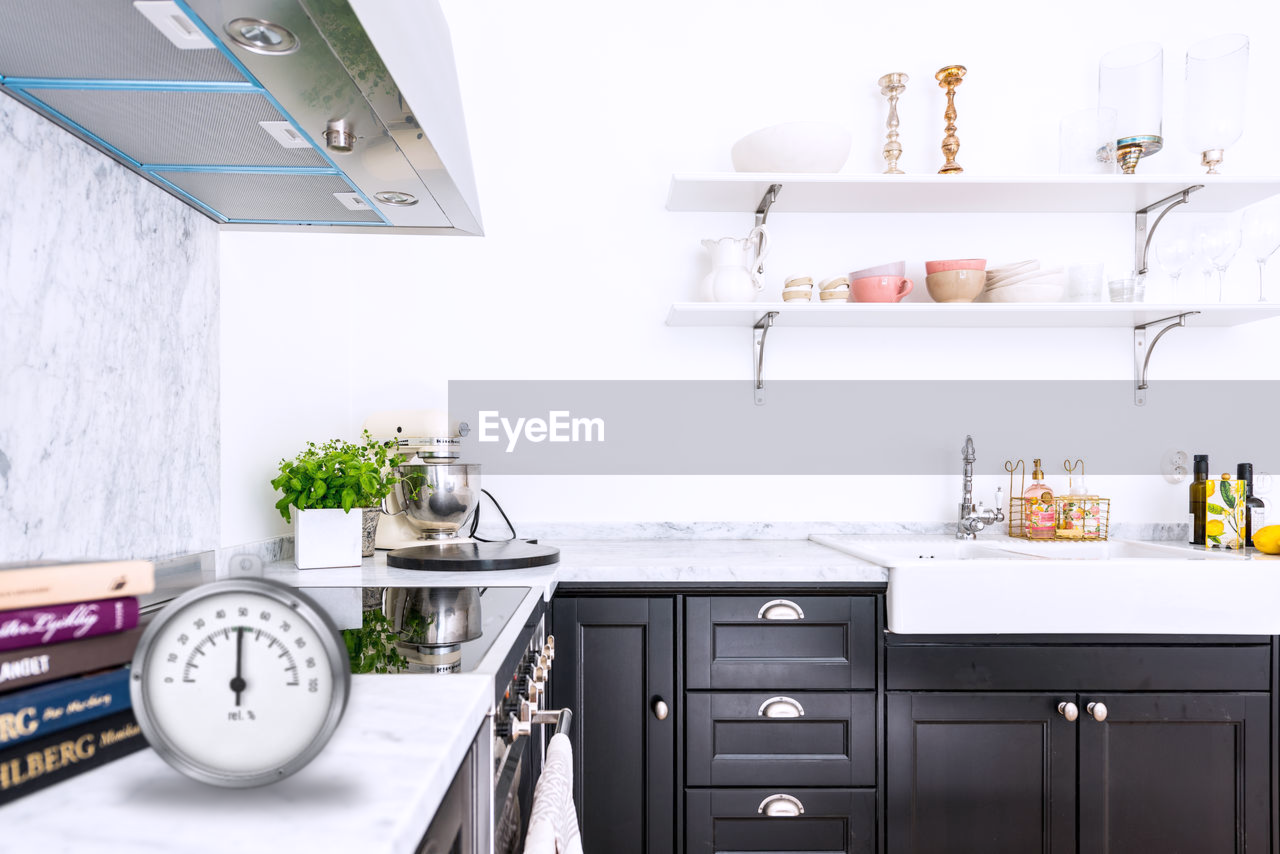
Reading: **50** %
